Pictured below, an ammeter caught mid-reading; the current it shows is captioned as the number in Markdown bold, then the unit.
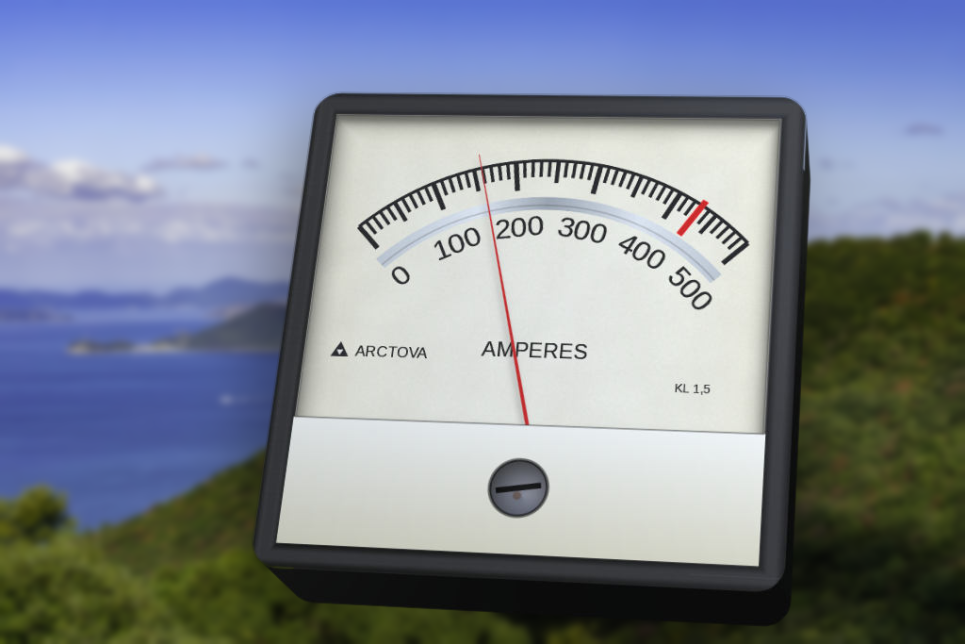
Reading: **160** A
